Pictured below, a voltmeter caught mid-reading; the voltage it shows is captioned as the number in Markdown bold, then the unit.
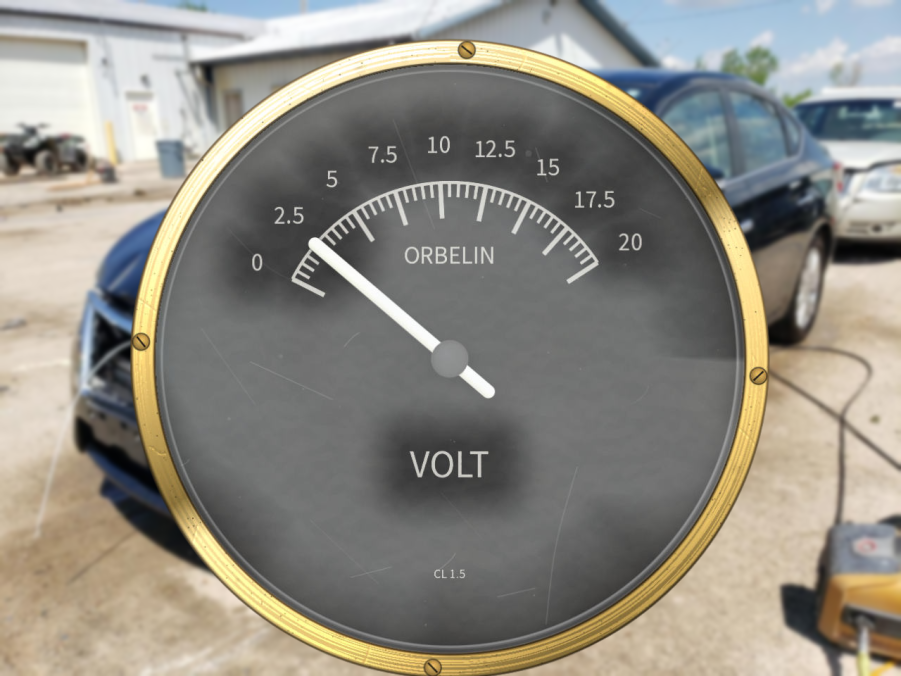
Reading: **2.25** V
